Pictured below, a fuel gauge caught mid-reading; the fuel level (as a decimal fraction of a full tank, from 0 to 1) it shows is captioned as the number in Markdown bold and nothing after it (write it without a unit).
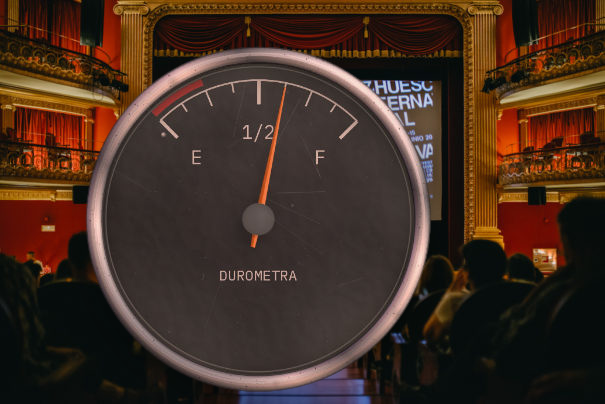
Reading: **0.625**
